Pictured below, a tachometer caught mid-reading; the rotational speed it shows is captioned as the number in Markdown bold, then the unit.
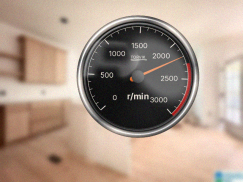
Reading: **2200** rpm
